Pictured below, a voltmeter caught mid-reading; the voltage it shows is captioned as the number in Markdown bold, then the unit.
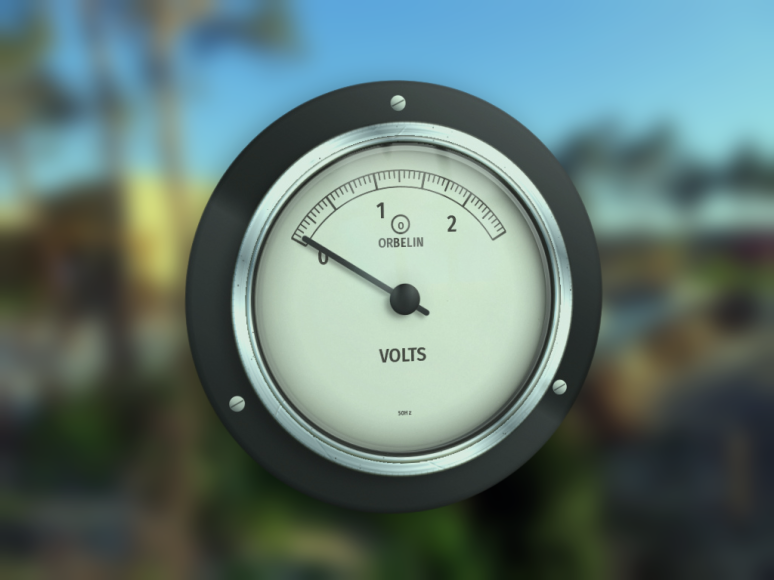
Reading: **0.05** V
